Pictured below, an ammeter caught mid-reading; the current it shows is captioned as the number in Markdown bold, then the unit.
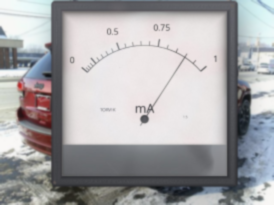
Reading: **0.9** mA
